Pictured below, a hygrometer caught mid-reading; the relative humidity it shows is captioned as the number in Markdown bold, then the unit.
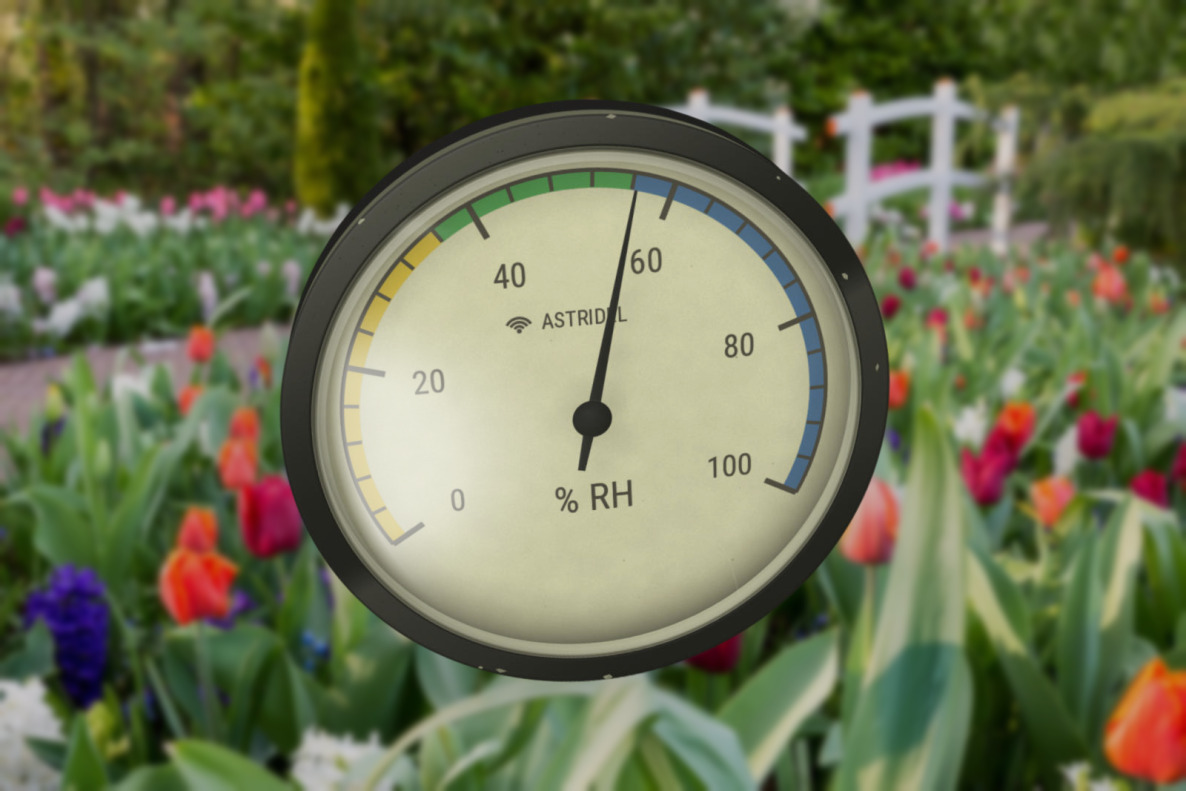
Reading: **56** %
